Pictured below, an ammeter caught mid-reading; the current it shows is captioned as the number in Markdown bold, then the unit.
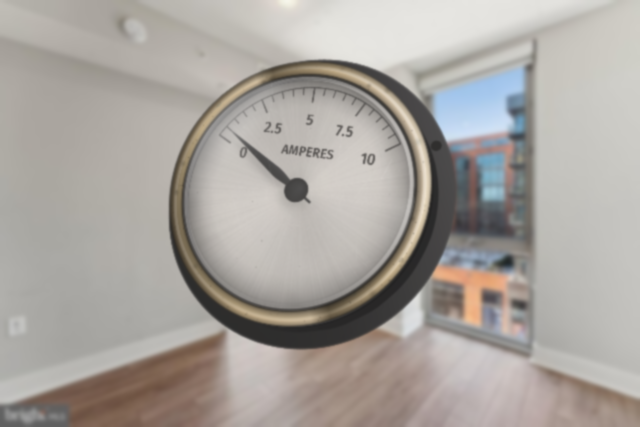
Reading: **0.5** A
